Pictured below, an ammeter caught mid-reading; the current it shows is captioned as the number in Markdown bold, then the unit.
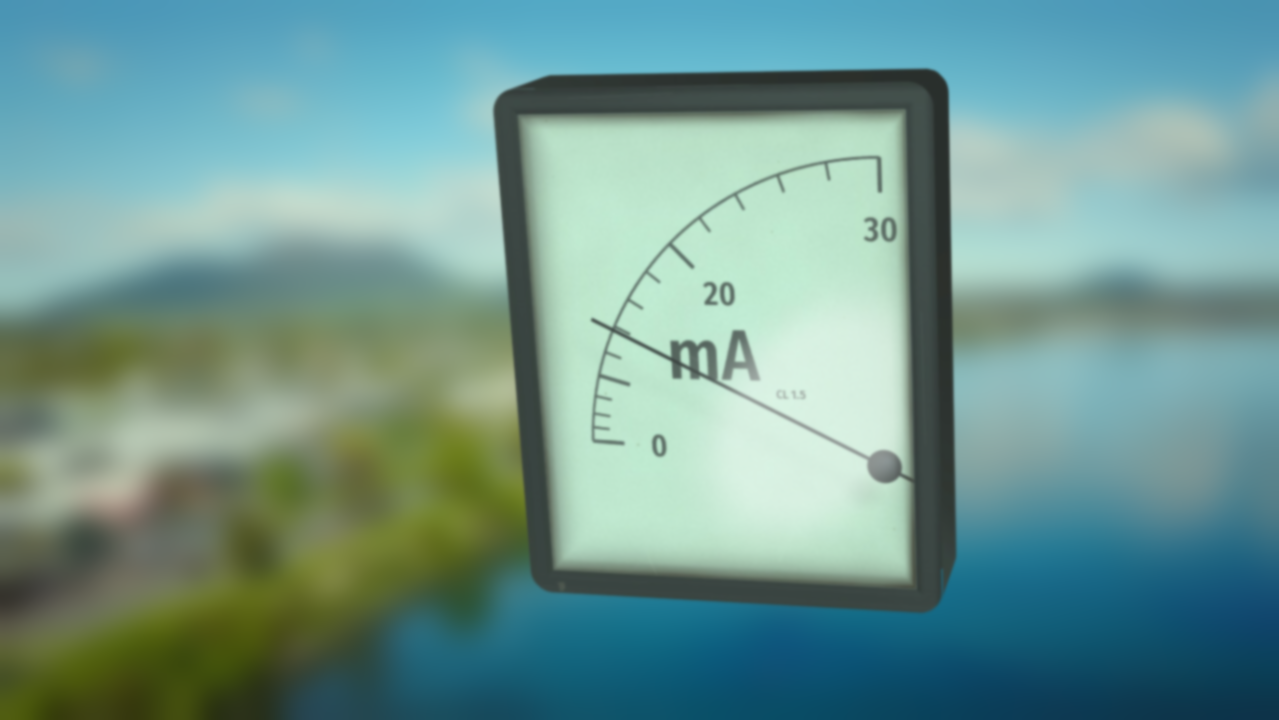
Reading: **14** mA
